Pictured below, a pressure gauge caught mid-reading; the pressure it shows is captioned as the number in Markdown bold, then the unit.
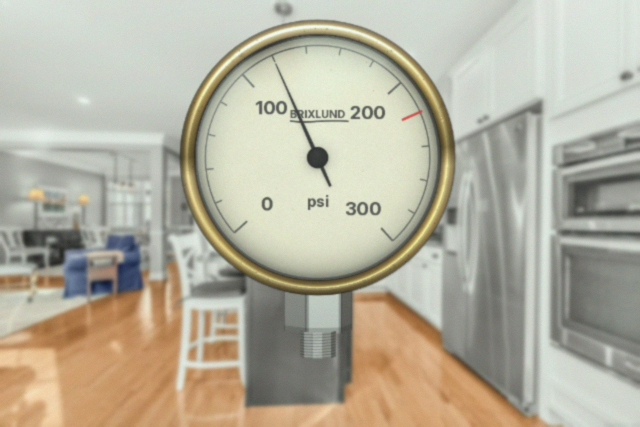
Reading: **120** psi
